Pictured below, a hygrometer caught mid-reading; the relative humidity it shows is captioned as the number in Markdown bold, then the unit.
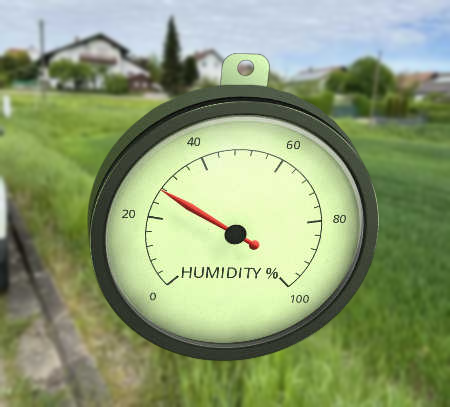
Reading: **28** %
